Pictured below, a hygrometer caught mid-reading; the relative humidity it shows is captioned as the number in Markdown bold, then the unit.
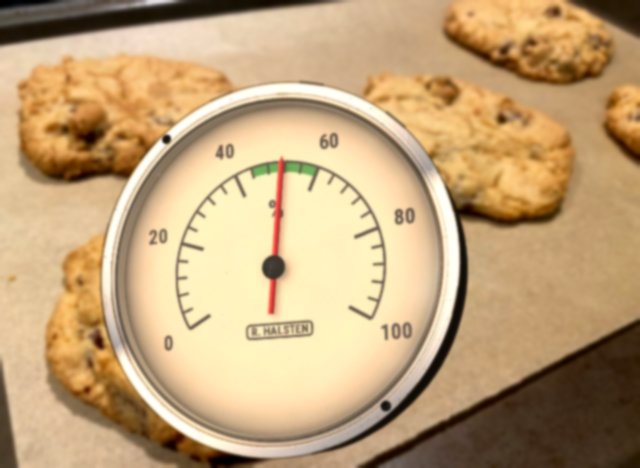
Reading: **52** %
